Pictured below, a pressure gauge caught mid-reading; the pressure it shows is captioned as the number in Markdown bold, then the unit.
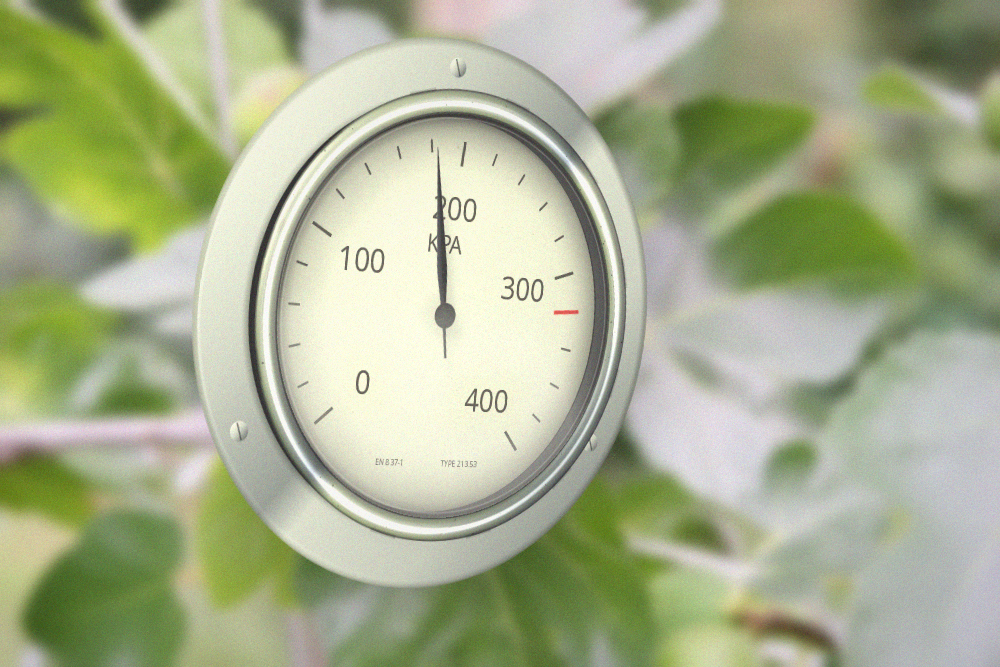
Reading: **180** kPa
